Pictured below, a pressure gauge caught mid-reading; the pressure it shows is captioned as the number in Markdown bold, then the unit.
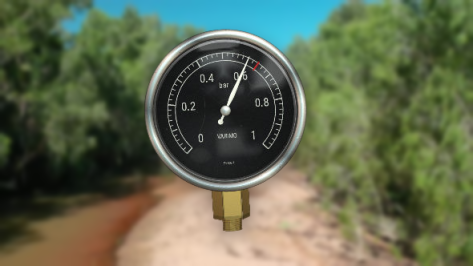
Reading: **0.6** bar
